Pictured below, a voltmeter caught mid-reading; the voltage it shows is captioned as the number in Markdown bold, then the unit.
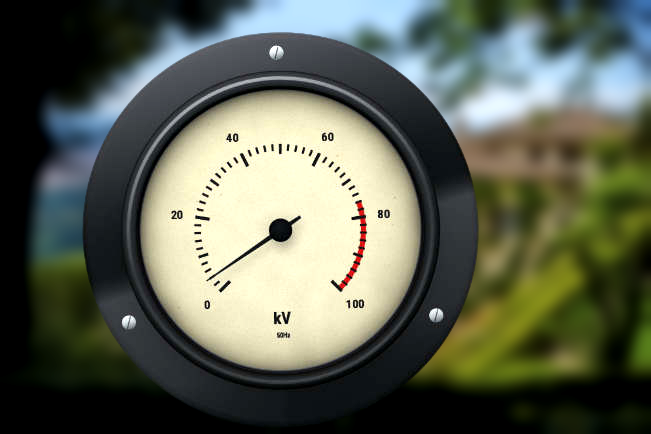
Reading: **4** kV
